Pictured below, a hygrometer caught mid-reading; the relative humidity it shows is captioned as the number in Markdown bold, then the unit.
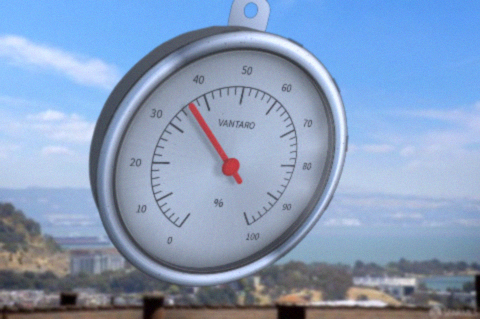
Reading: **36** %
